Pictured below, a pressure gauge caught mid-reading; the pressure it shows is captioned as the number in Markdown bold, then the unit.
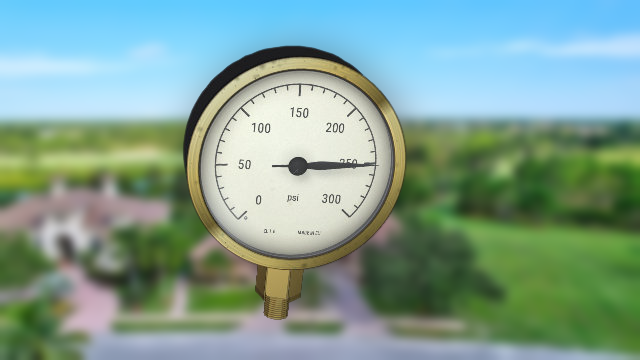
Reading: **250** psi
